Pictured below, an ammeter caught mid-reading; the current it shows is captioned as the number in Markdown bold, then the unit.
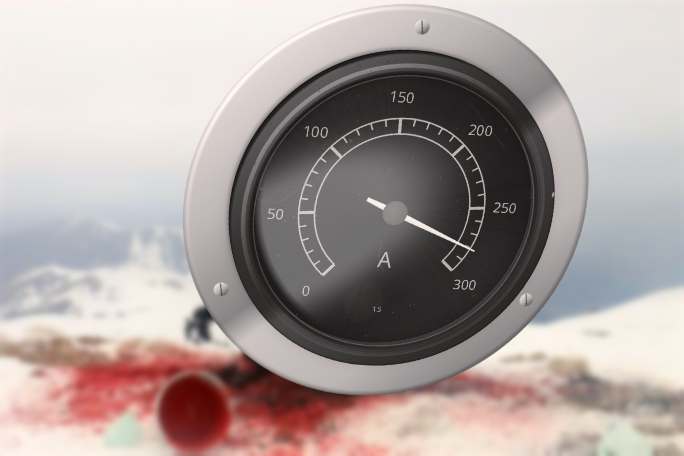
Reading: **280** A
